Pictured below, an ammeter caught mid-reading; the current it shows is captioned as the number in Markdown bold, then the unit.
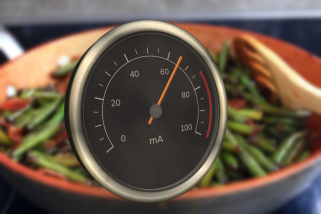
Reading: **65** mA
